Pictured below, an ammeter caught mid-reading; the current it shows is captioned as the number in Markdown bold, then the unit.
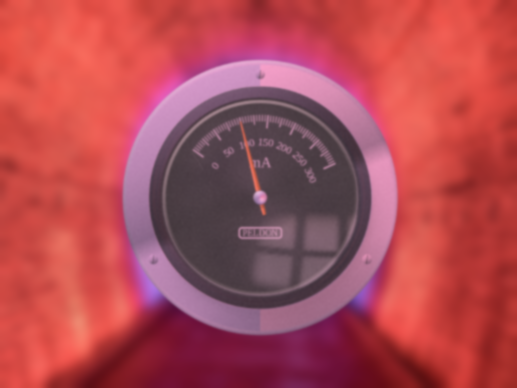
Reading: **100** mA
